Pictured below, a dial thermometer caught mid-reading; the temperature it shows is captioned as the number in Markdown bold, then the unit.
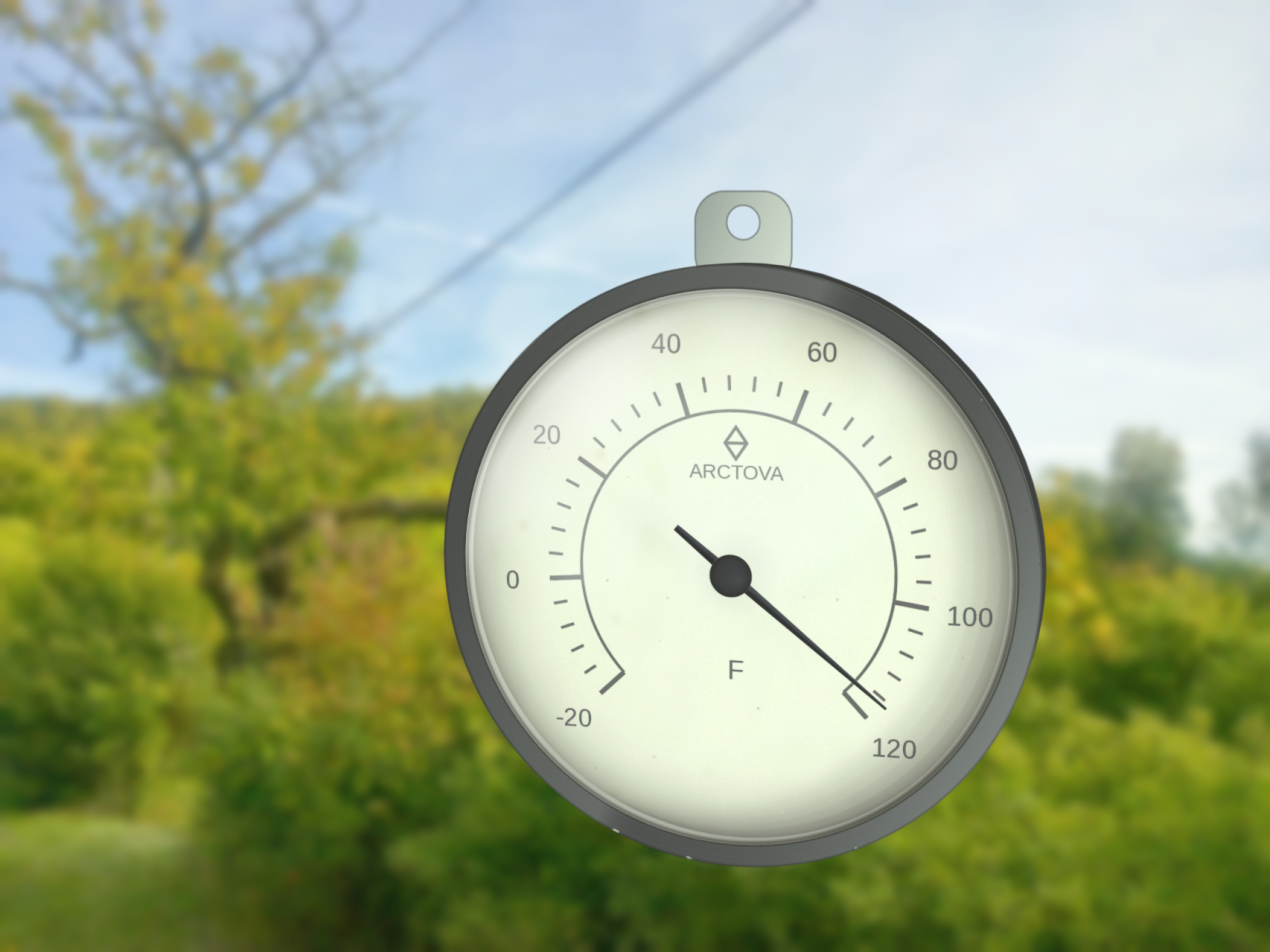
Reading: **116** °F
